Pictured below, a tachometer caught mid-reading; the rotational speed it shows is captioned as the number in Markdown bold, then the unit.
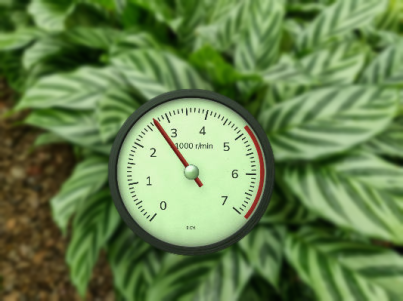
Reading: **2700** rpm
